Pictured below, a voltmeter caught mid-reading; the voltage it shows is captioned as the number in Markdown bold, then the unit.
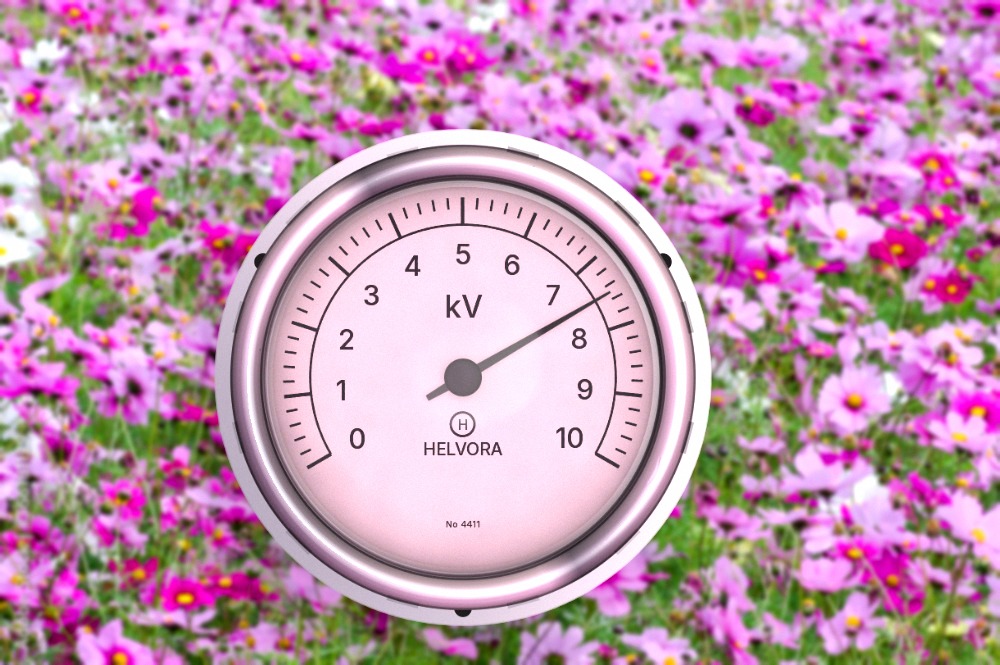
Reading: **7.5** kV
